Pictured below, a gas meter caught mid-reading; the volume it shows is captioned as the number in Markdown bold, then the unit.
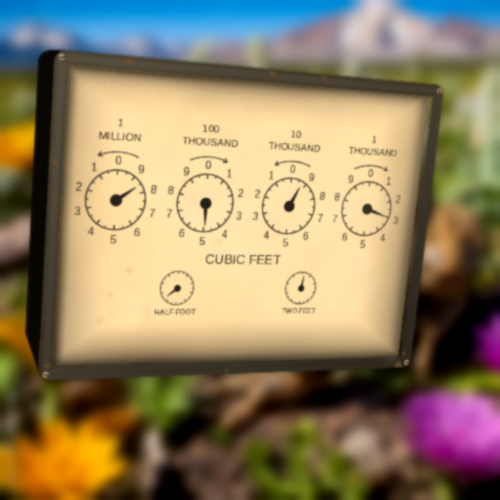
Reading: **849300** ft³
